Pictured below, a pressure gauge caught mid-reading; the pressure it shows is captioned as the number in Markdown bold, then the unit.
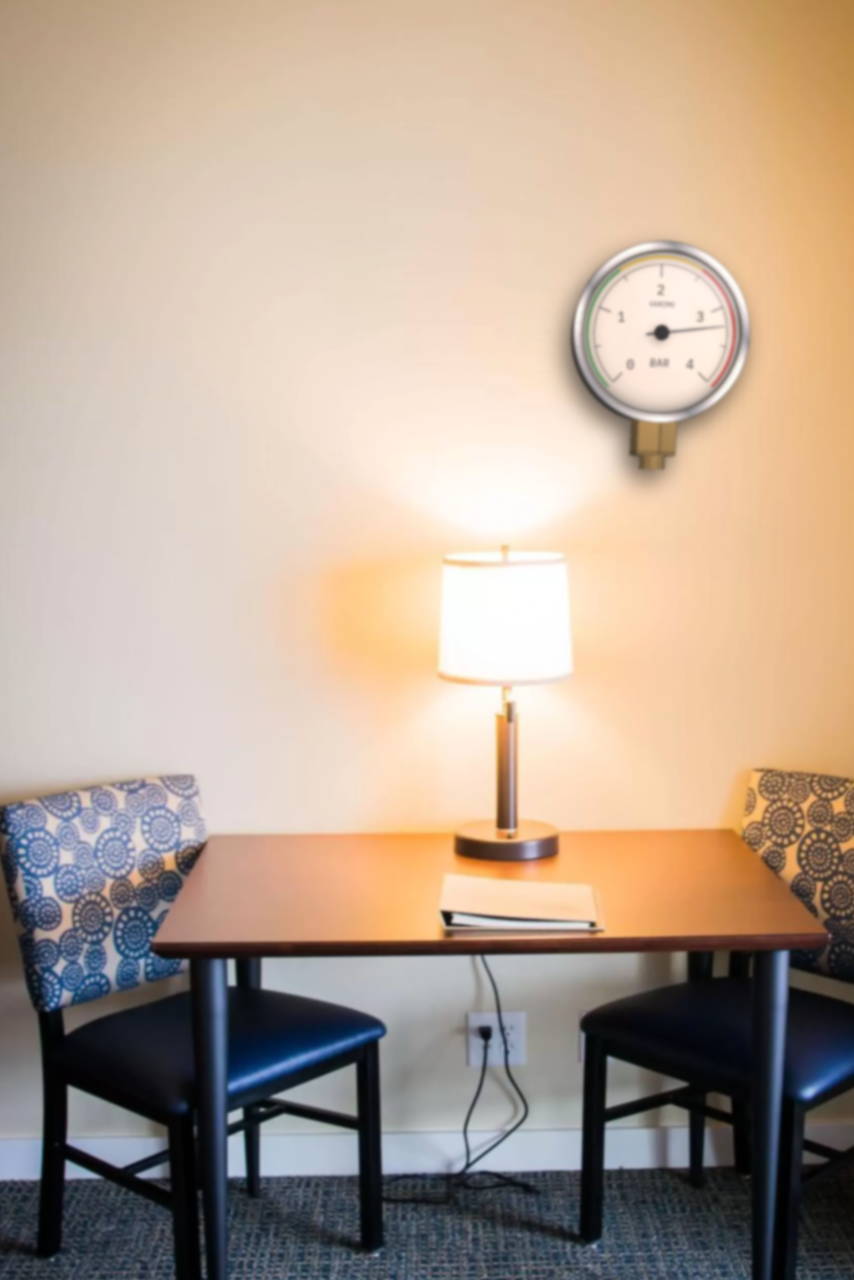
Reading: **3.25** bar
